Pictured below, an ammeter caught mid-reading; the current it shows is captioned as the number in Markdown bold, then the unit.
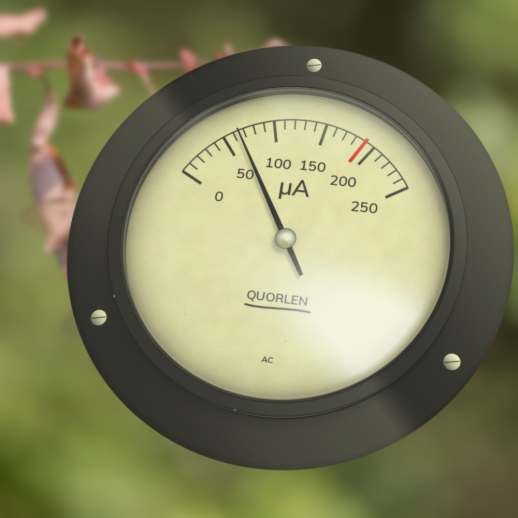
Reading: **65** µA
